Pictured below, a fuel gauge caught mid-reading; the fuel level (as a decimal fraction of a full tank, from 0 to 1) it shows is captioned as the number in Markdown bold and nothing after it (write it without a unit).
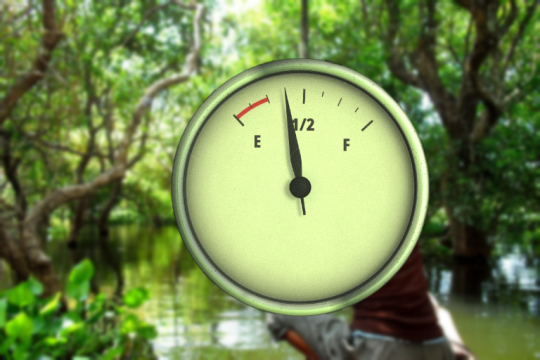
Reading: **0.375**
